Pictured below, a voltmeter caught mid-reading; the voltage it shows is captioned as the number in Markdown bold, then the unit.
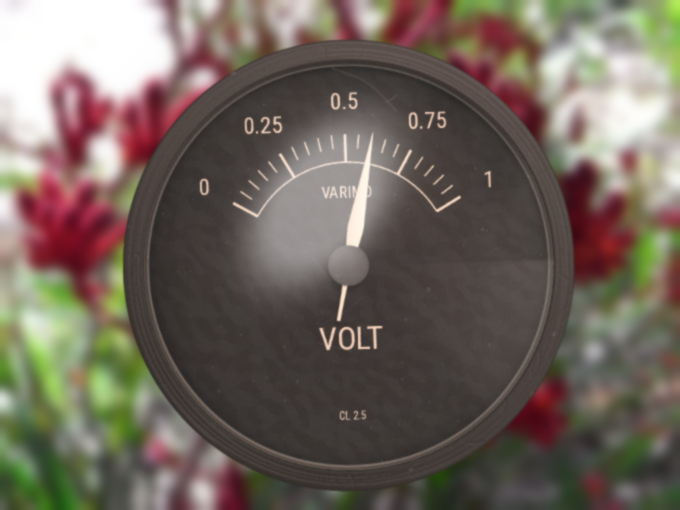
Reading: **0.6** V
